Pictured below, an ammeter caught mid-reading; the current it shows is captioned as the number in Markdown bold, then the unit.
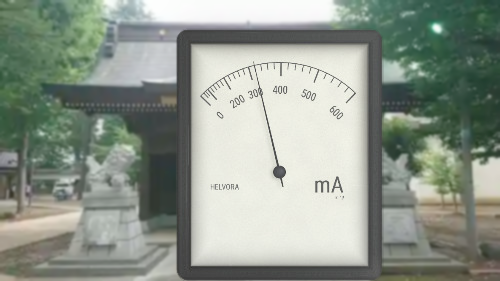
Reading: **320** mA
